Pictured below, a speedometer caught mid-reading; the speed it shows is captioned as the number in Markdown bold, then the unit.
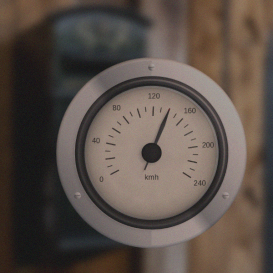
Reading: **140** km/h
